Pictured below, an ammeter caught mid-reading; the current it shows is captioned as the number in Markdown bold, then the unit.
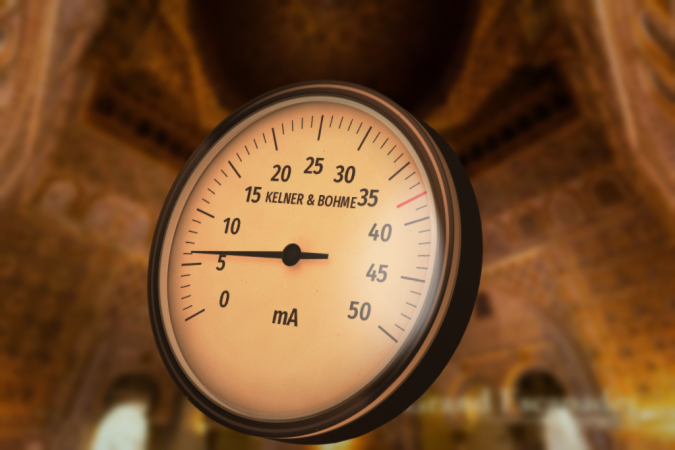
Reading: **6** mA
